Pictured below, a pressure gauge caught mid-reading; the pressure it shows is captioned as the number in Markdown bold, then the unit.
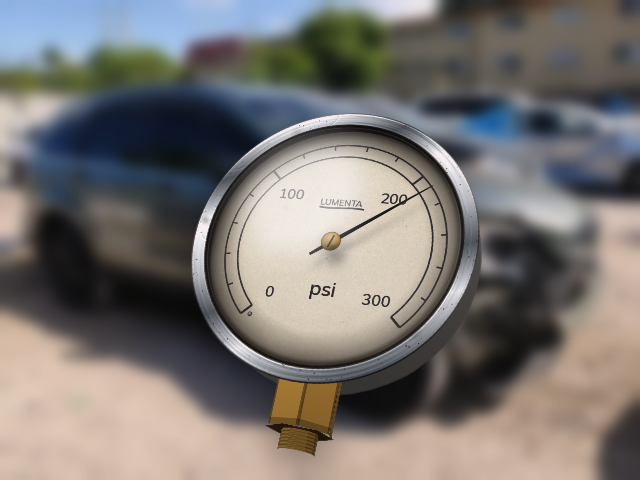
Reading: **210** psi
